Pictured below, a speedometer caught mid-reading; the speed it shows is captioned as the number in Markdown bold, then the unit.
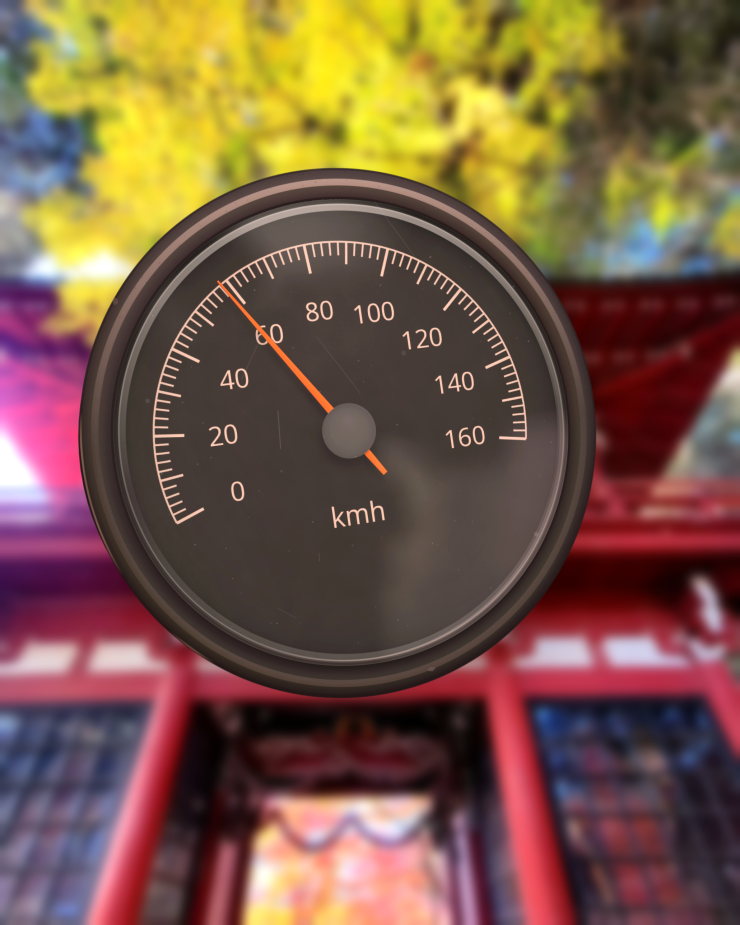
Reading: **58** km/h
